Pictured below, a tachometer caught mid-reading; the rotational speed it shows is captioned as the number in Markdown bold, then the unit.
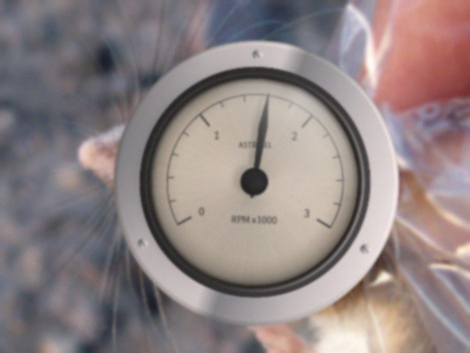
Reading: **1600** rpm
